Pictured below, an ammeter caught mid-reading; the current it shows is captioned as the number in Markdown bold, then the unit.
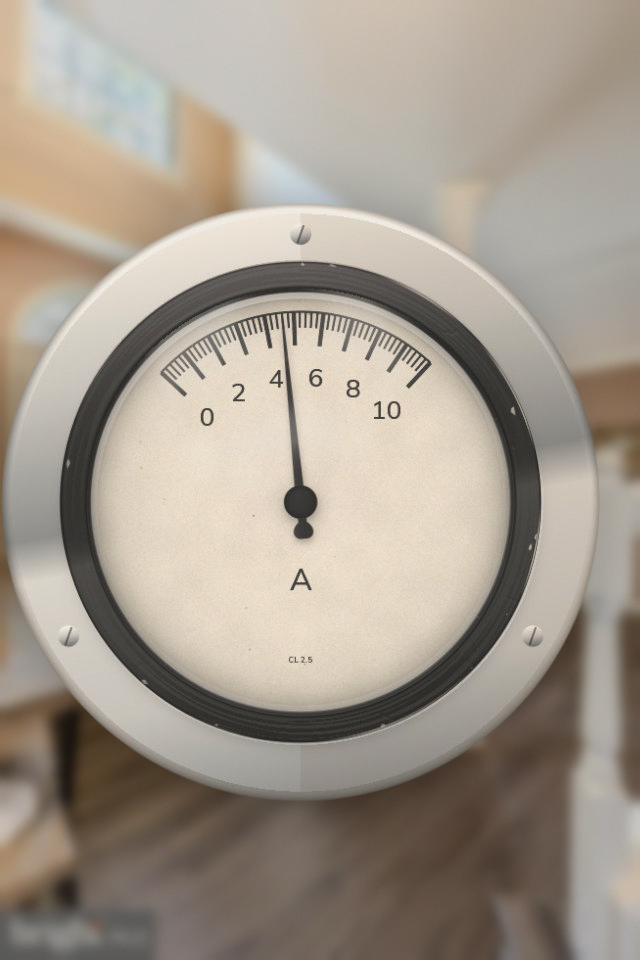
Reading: **4.6** A
